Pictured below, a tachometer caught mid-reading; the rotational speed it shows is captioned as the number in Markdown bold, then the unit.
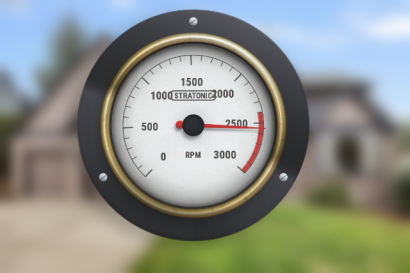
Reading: **2550** rpm
